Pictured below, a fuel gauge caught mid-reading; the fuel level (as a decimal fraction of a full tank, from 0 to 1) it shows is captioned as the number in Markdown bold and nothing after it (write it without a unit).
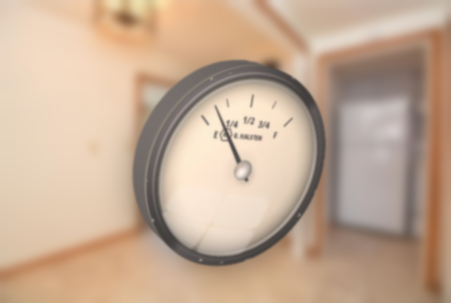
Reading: **0.125**
